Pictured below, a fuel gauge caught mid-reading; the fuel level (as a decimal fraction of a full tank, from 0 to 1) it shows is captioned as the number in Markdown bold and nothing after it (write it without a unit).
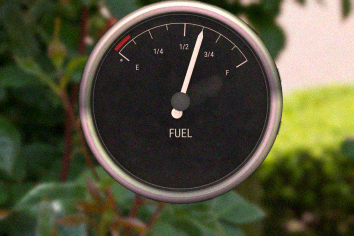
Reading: **0.625**
